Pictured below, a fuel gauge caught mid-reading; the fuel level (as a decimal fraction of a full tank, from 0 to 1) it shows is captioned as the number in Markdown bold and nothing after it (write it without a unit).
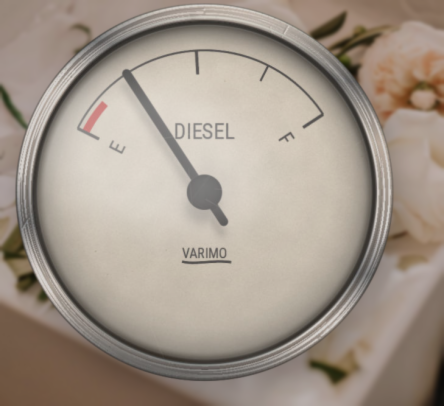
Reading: **0.25**
